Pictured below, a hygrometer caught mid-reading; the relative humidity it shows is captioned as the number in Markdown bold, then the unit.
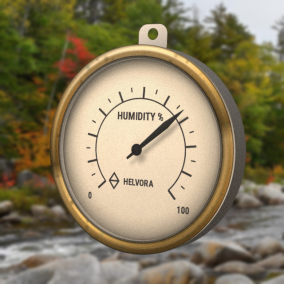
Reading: **67.5** %
